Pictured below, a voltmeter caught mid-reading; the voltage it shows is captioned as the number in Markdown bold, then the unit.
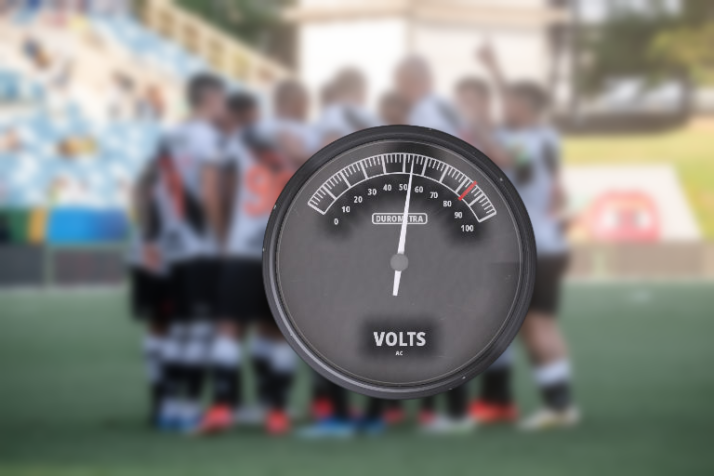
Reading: **54** V
